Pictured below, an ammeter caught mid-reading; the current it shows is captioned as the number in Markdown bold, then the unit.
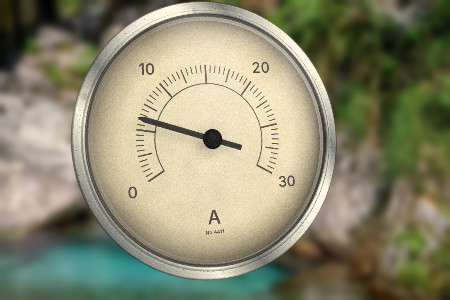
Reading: **6** A
